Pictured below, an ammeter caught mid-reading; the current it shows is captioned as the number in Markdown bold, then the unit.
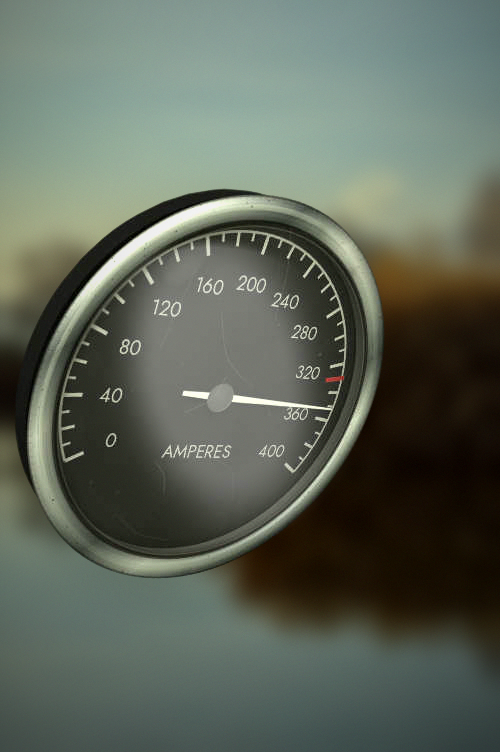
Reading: **350** A
